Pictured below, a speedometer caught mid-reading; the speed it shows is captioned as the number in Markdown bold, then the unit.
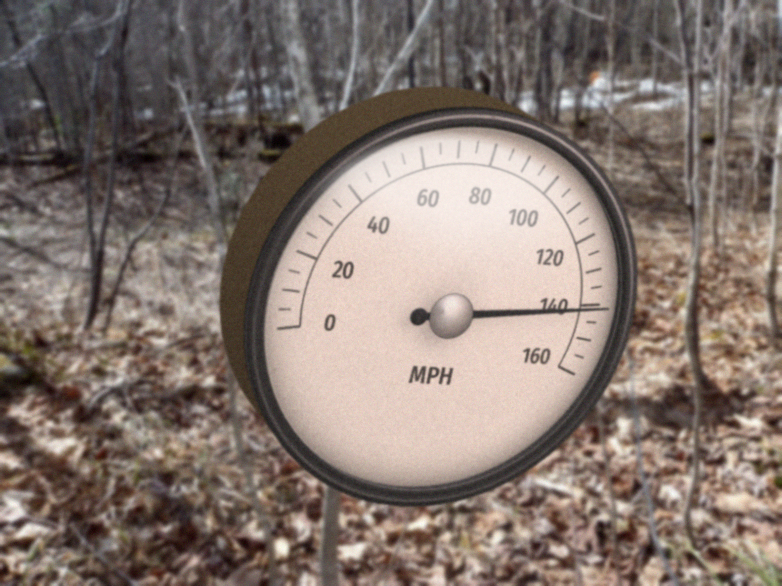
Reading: **140** mph
